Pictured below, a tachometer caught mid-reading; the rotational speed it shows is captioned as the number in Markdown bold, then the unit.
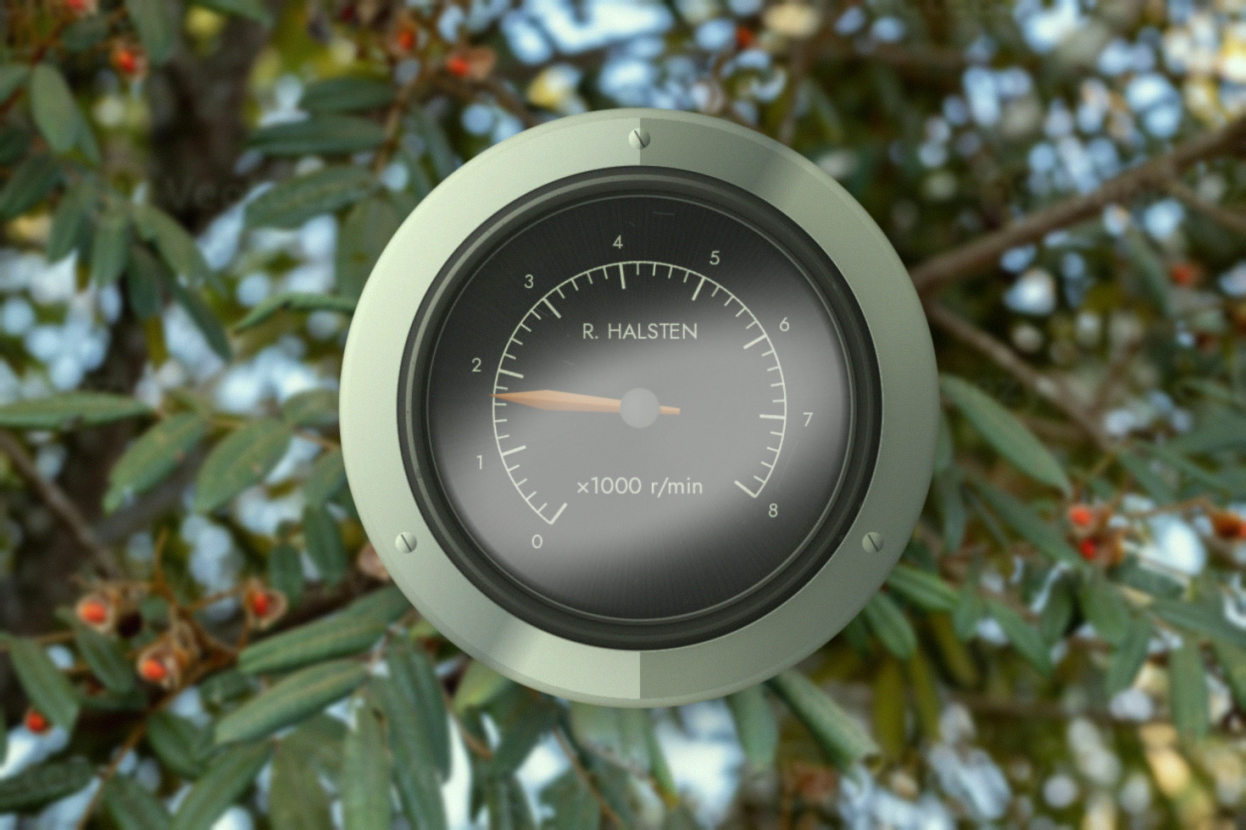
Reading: **1700** rpm
